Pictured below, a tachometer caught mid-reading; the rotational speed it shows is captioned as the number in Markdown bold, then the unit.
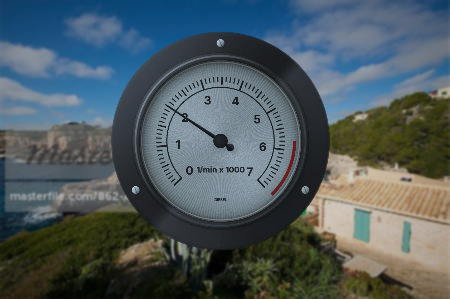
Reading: **2000** rpm
